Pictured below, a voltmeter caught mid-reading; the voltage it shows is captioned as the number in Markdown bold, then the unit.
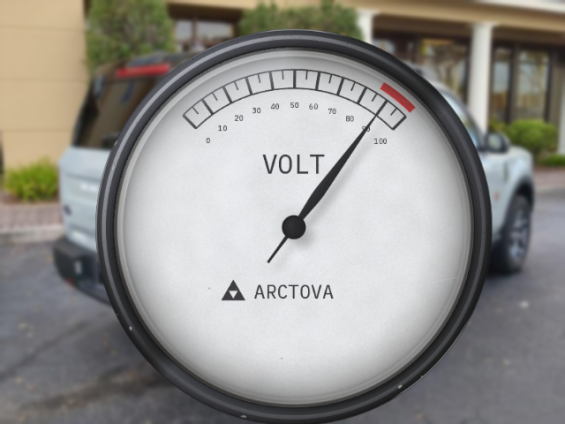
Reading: **90** V
